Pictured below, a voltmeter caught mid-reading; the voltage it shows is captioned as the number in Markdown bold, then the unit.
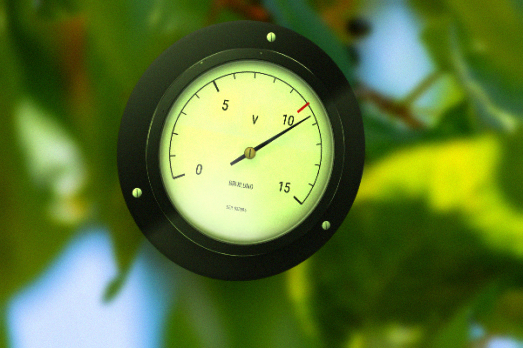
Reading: **10.5** V
